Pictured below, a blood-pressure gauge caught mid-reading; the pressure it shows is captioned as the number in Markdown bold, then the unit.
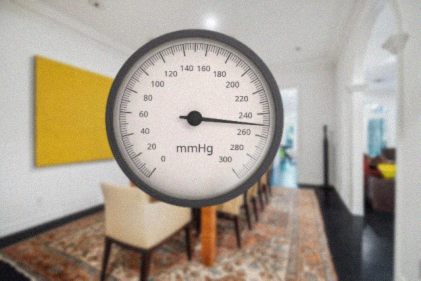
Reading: **250** mmHg
